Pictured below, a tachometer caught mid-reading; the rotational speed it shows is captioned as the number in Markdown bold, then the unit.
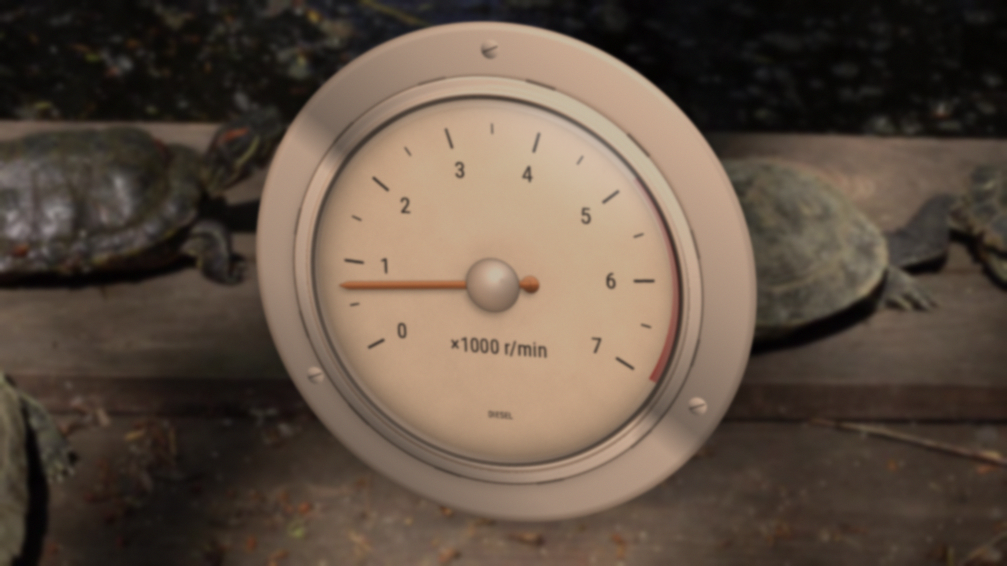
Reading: **750** rpm
